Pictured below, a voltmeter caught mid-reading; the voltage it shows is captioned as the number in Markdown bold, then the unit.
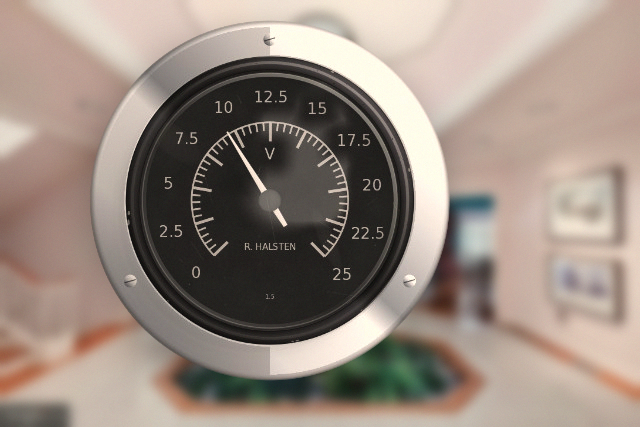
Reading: **9.5** V
